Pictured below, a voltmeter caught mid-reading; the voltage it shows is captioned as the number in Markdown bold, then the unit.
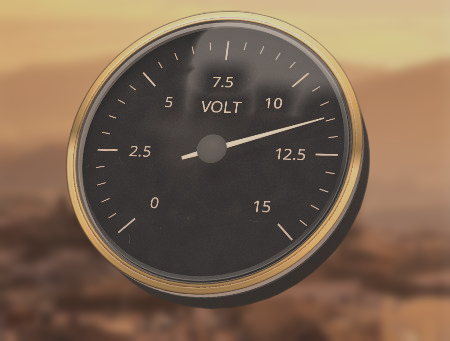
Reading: **11.5** V
